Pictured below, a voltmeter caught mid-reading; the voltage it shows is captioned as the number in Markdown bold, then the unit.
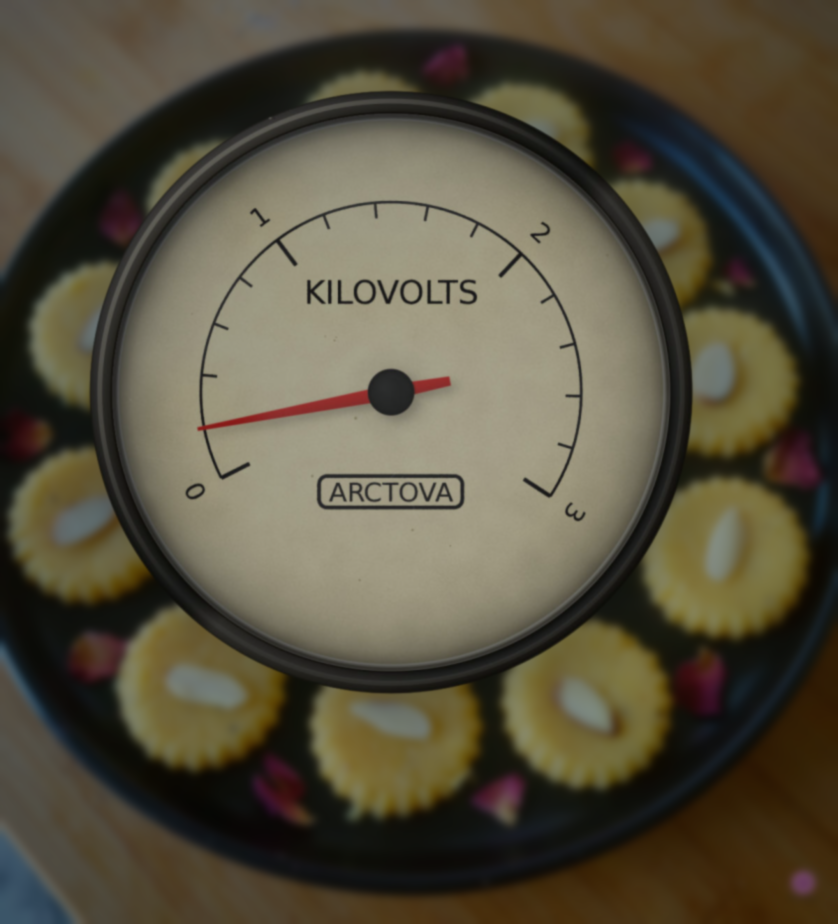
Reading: **0.2** kV
